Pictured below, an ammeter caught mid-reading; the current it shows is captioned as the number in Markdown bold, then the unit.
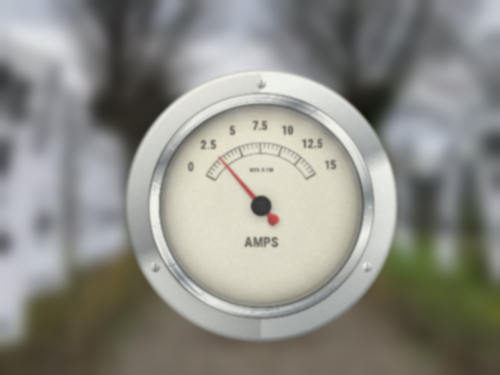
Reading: **2.5** A
